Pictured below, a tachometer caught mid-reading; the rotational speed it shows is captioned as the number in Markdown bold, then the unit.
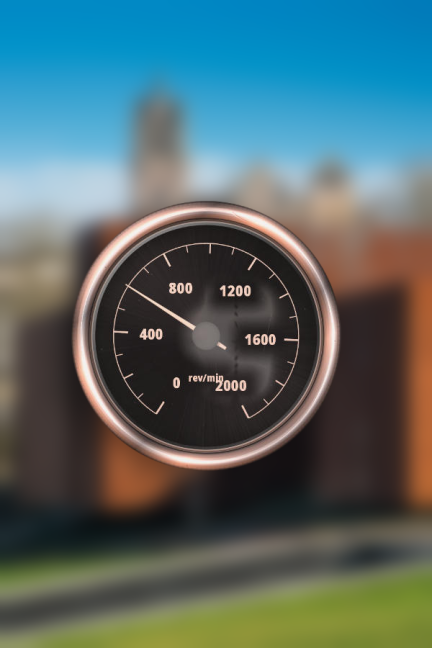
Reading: **600** rpm
